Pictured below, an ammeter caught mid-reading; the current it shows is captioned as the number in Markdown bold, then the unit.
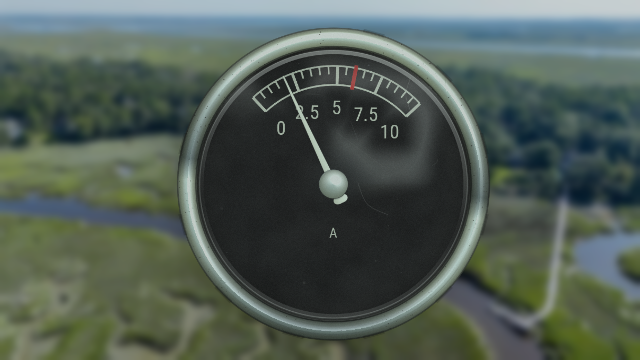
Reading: **2** A
